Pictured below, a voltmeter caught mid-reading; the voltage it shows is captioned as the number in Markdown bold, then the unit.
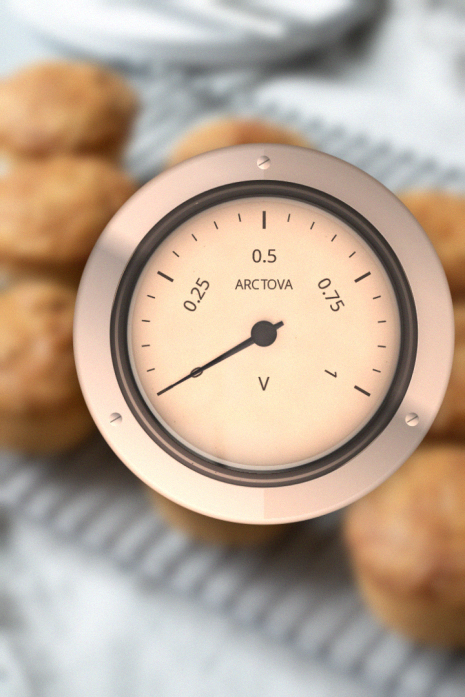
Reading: **0** V
